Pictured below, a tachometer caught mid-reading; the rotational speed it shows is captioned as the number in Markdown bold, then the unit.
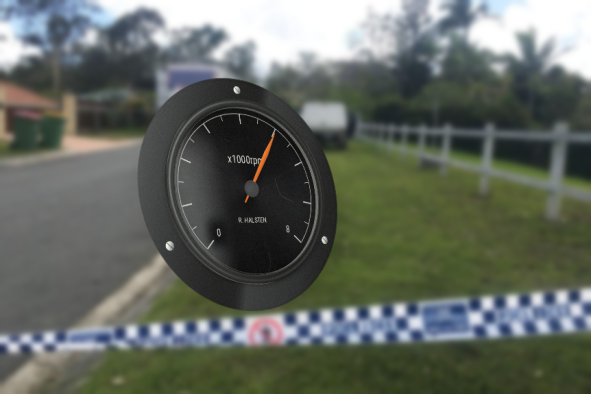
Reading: **5000** rpm
